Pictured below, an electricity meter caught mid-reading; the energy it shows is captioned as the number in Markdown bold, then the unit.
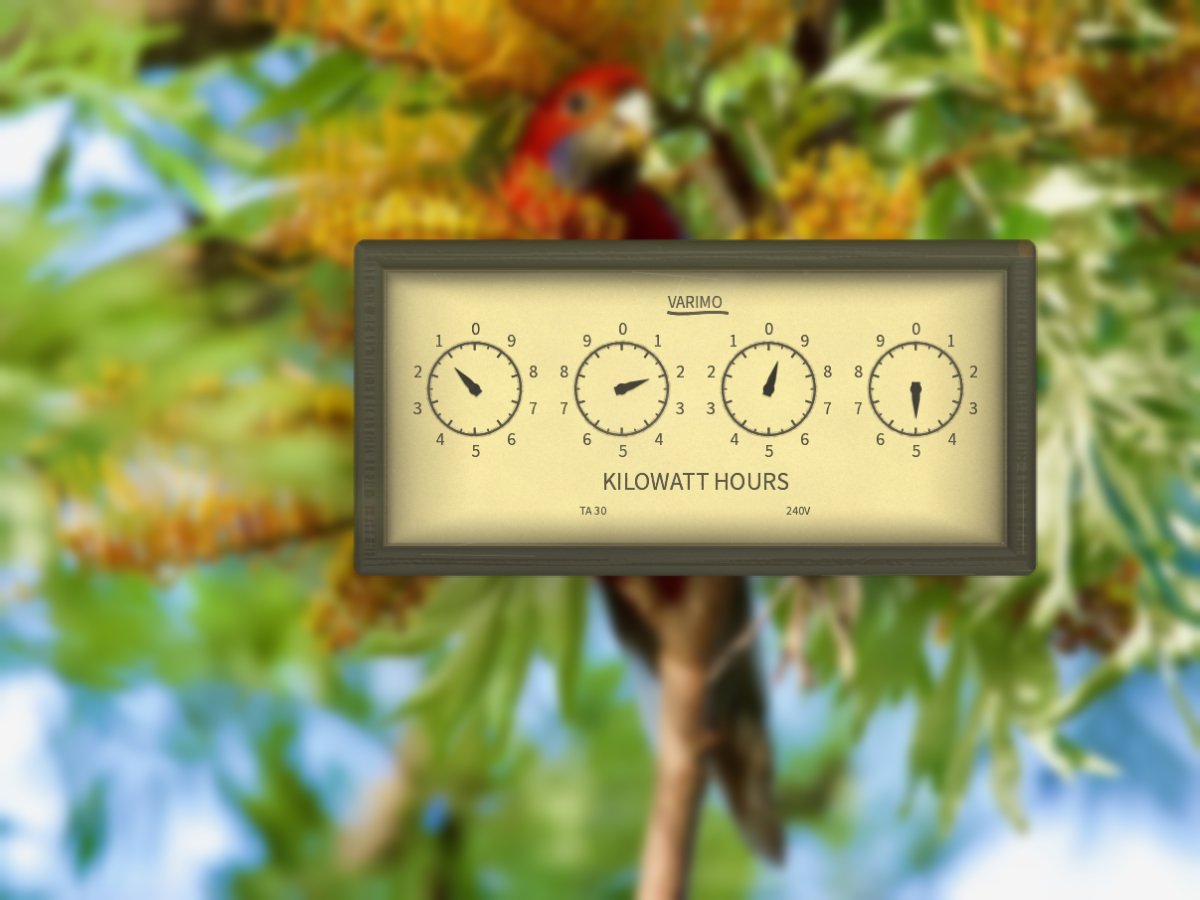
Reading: **1195** kWh
